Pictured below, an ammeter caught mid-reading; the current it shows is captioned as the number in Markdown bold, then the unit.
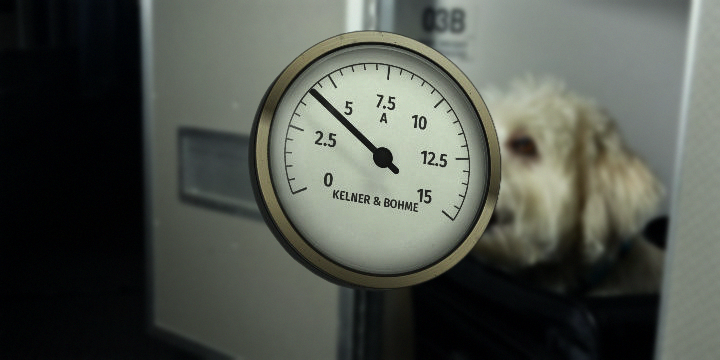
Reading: **4** A
